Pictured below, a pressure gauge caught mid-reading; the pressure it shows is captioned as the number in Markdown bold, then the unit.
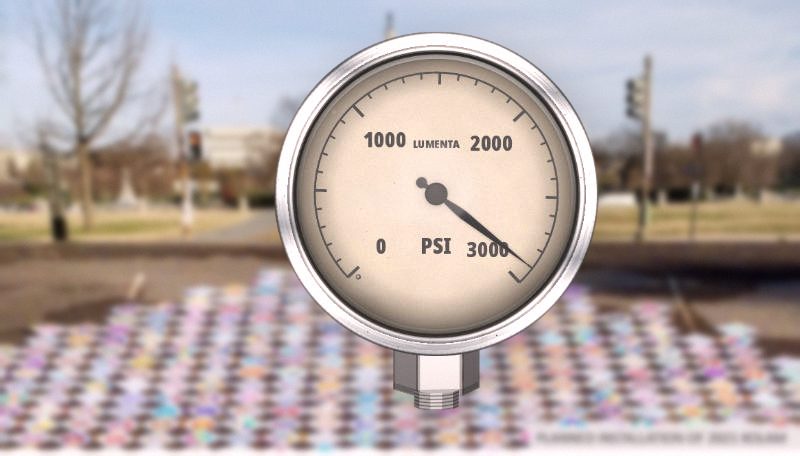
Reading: **2900** psi
